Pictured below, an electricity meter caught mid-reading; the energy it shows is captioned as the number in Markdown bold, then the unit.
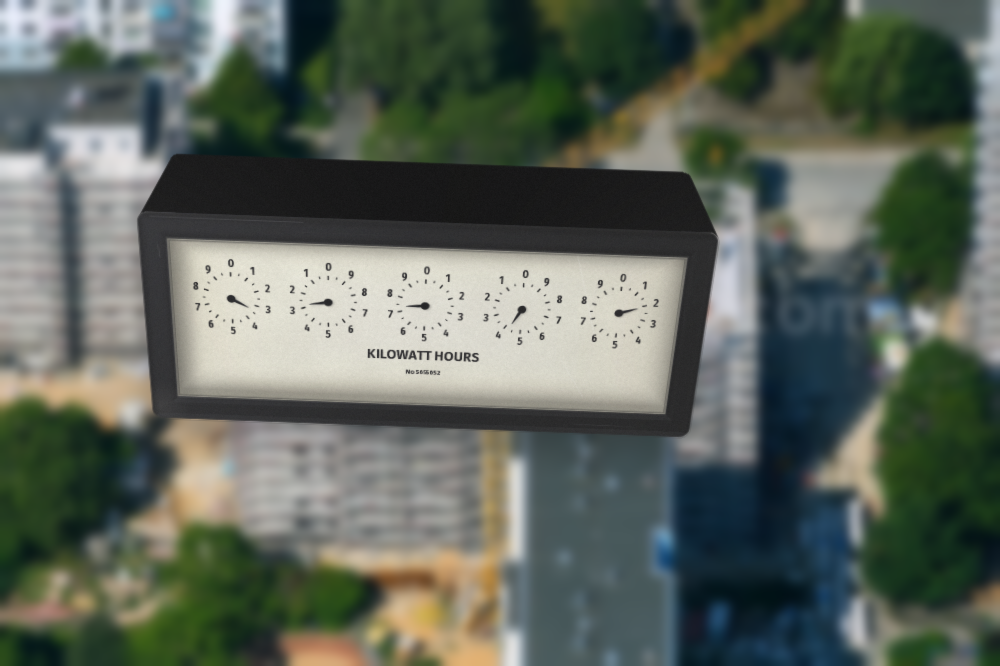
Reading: **32742** kWh
